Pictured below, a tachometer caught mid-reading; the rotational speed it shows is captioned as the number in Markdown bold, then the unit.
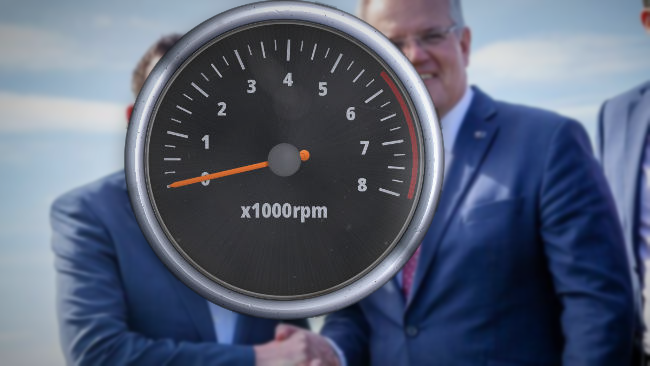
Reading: **0** rpm
